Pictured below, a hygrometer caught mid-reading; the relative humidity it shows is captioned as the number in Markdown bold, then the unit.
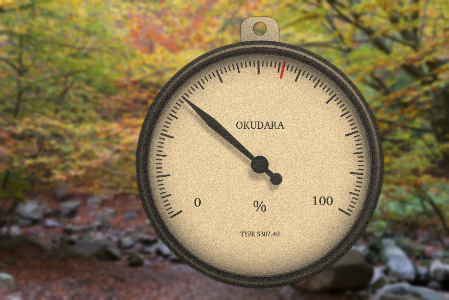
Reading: **30** %
